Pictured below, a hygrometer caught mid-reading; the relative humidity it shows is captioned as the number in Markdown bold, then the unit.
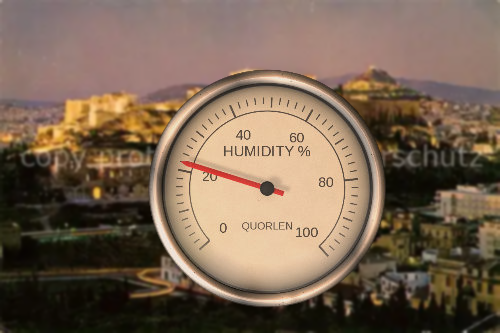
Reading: **22** %
